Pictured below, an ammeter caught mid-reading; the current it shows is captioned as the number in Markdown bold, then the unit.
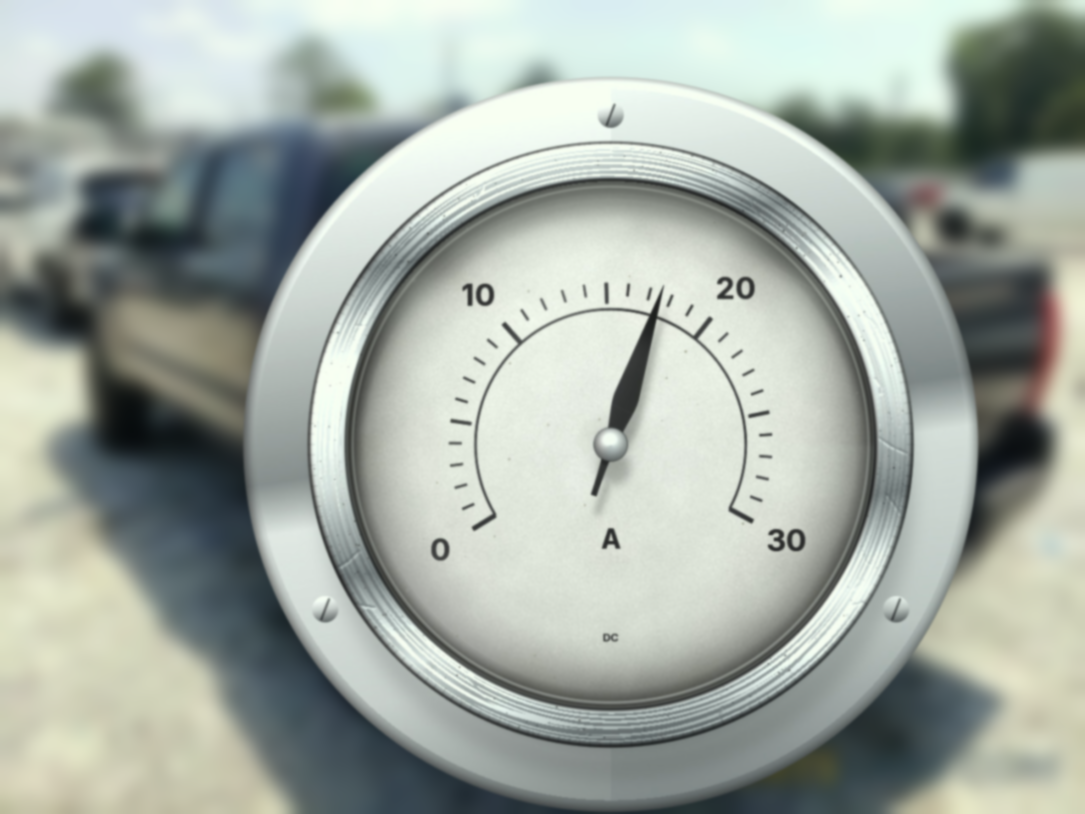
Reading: **17.5** A
